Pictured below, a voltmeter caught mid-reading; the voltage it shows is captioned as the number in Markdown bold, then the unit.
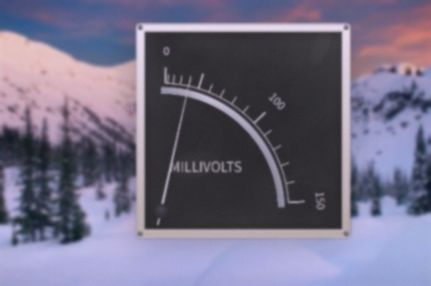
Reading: **40** mV
